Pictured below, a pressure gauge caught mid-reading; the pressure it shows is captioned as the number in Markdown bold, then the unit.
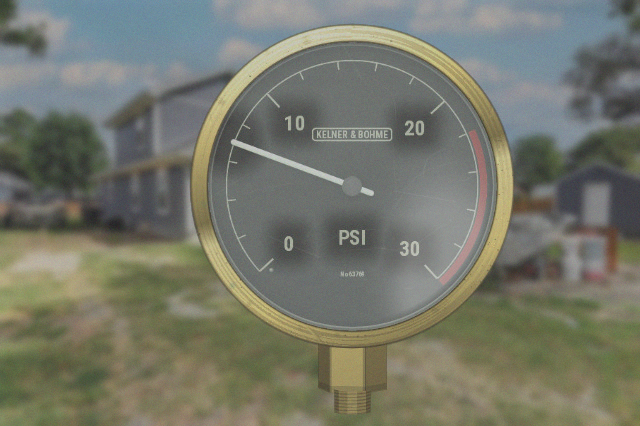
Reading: **7** psi
